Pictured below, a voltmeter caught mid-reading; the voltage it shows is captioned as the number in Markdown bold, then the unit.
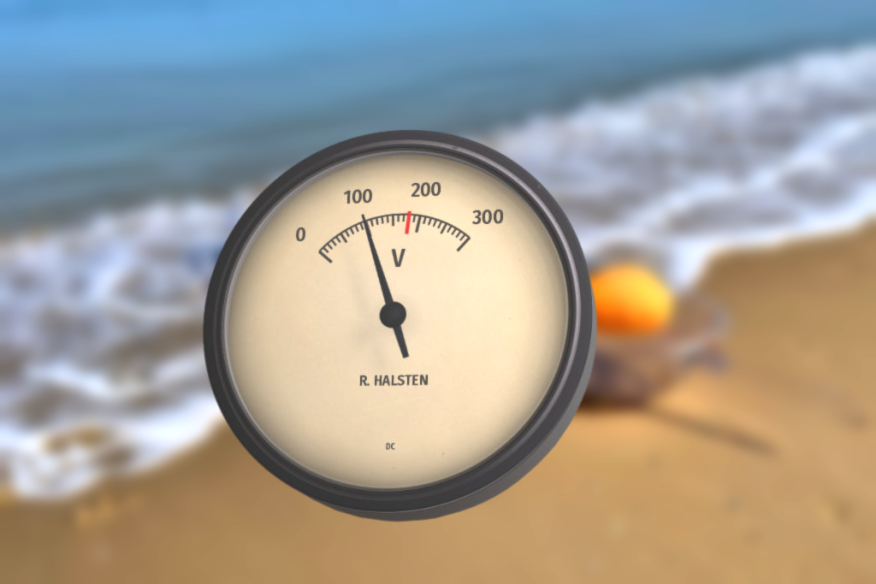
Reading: **100** V
